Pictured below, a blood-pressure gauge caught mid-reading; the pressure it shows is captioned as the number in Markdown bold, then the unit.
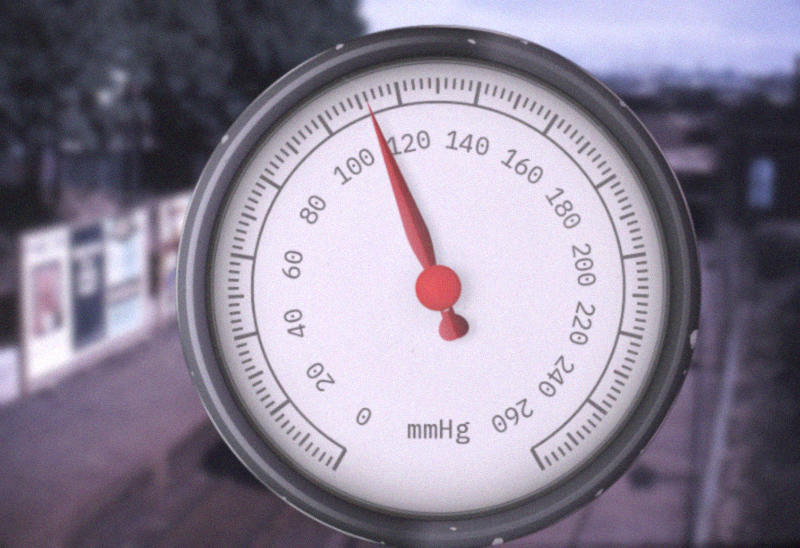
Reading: **112** mmHg
